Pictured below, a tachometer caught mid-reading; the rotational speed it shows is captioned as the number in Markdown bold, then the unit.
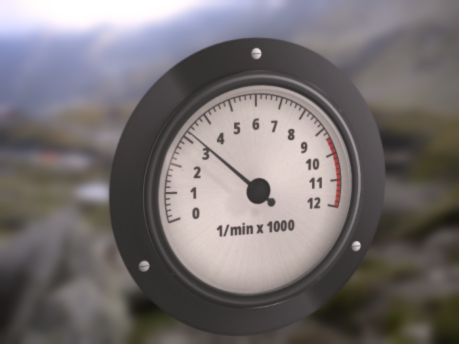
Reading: **3200** rpm
